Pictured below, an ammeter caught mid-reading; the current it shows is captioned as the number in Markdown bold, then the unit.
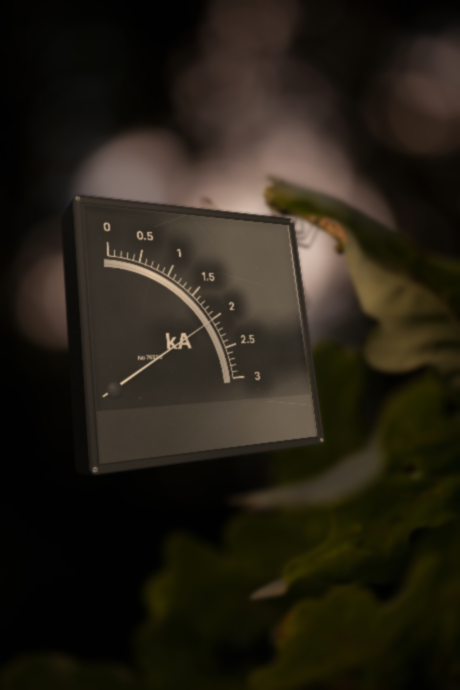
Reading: **2** kA
